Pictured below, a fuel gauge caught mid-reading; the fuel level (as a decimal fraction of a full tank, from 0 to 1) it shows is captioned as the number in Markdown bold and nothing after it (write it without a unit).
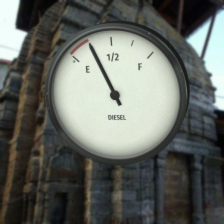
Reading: **0.25**
